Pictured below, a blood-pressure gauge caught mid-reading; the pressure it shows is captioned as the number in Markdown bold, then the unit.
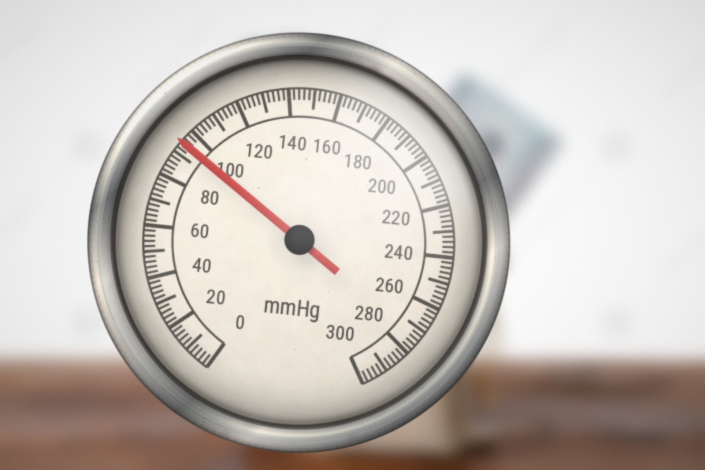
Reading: **94** mmHg
